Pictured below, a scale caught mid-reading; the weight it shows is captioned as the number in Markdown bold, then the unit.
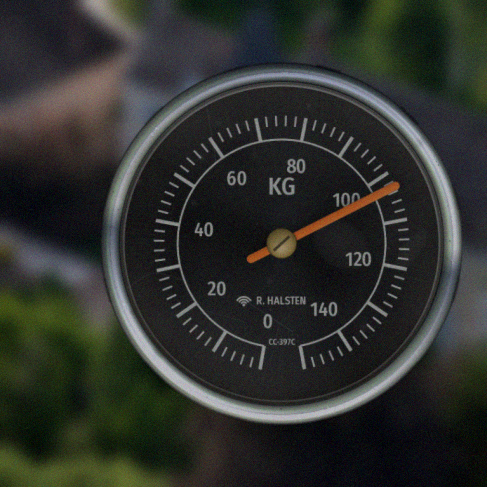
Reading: **103** kg
